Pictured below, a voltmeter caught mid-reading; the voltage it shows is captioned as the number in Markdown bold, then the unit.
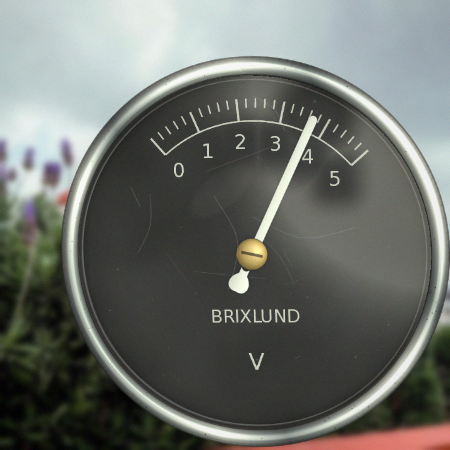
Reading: **3.7** V
